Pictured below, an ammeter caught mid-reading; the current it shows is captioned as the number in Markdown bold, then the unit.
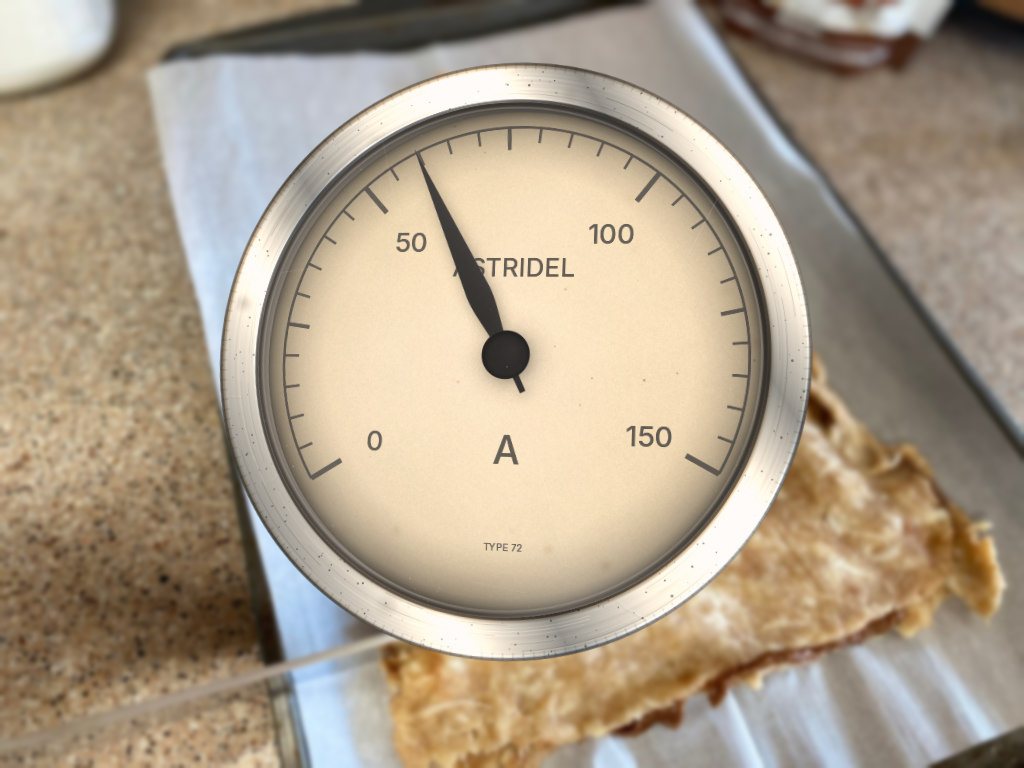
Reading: **60** A
